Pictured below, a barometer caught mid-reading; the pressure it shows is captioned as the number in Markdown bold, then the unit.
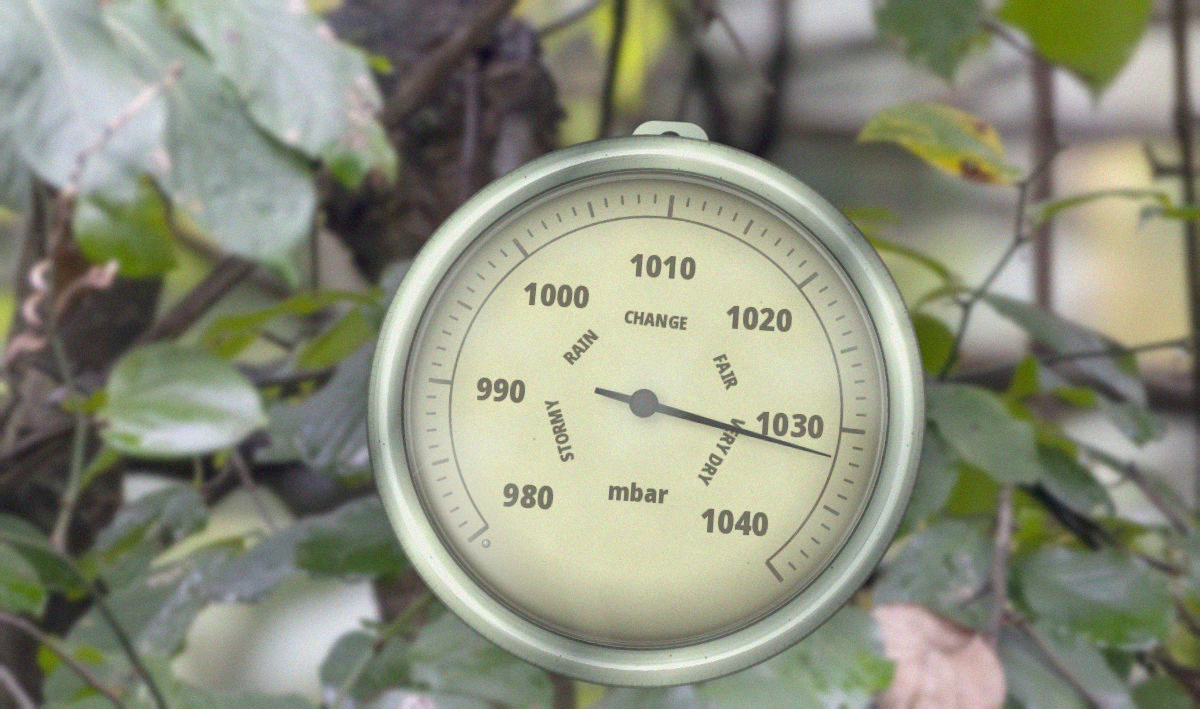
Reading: **1032** mbar
